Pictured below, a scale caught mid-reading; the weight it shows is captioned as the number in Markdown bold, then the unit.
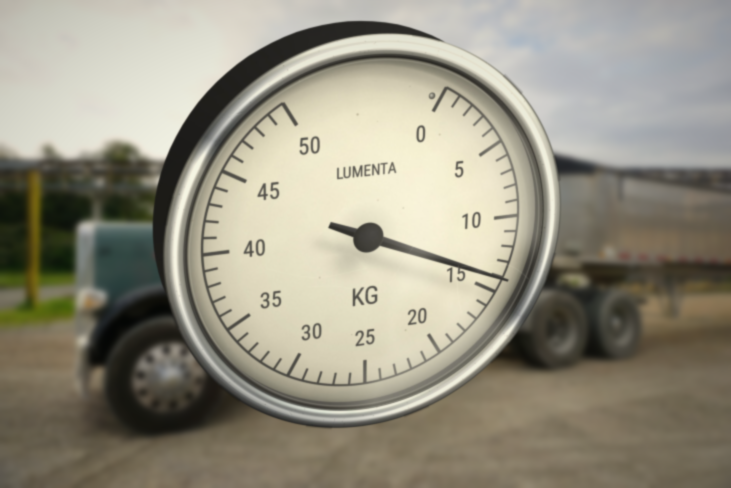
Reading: **14** kg
